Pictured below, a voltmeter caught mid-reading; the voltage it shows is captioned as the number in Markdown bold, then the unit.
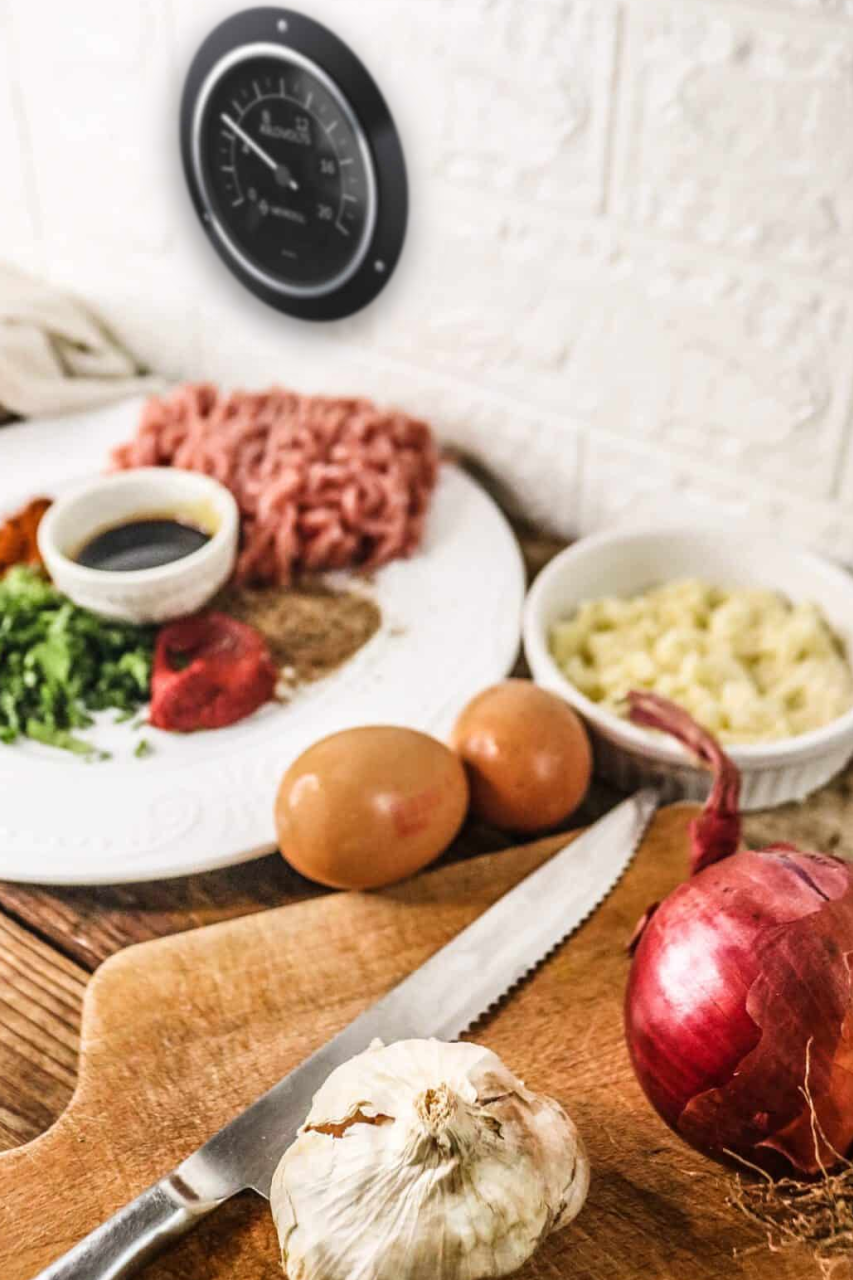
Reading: **5** kV
